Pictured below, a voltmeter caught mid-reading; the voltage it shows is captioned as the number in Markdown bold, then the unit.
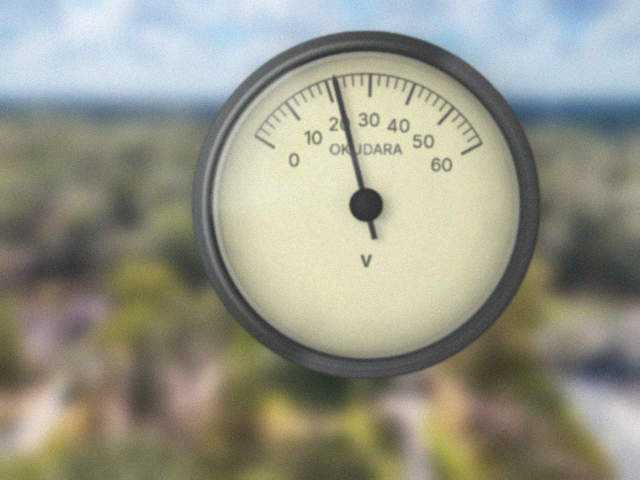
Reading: **22** V
